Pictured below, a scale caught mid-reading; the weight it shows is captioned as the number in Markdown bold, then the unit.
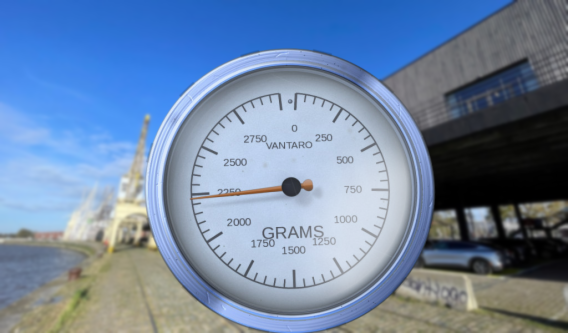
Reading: **2225** g
